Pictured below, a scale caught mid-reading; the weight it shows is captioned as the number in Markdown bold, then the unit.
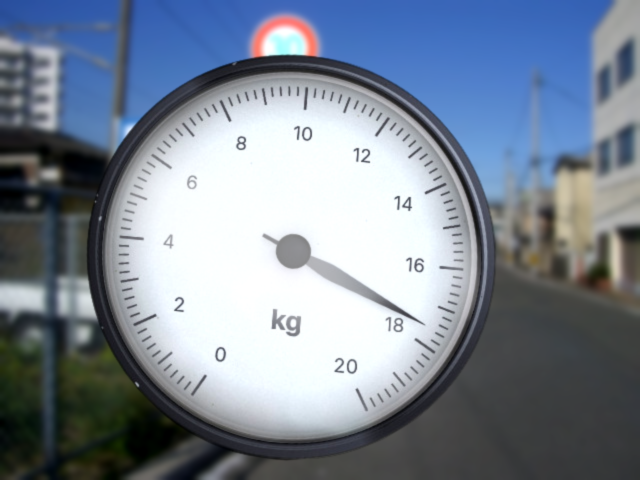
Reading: **17.6** kg
